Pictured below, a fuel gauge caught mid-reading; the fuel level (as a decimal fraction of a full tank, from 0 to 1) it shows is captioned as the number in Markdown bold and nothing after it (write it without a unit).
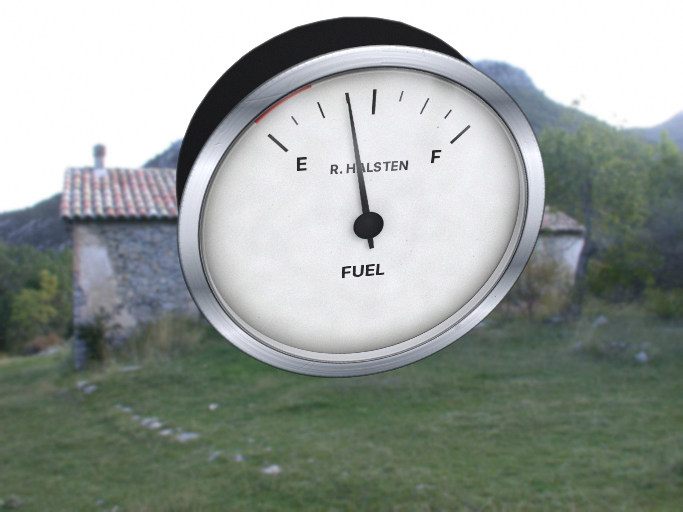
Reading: **0.375**
